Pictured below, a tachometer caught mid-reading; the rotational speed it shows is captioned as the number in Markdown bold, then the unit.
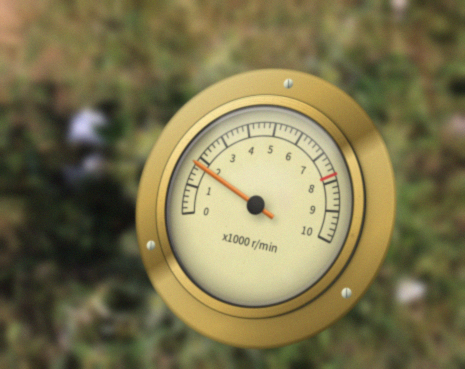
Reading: **1800** rpm
